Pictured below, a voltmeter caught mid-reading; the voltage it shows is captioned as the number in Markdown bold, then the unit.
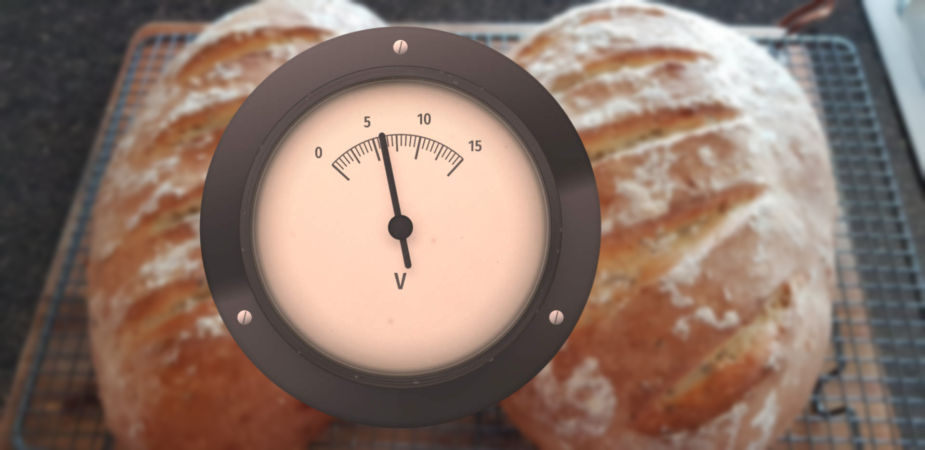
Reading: **6** V
